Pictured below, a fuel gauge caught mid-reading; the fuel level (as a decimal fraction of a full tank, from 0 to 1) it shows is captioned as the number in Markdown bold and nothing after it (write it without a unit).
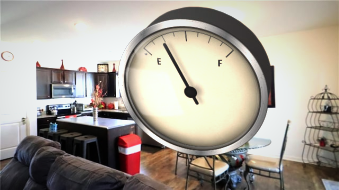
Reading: **0.25**
